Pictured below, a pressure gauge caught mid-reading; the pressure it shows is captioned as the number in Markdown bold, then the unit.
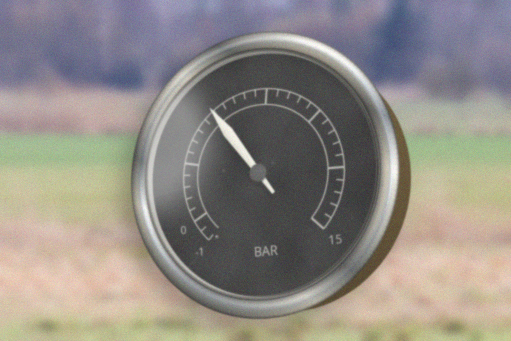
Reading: **5** bar
